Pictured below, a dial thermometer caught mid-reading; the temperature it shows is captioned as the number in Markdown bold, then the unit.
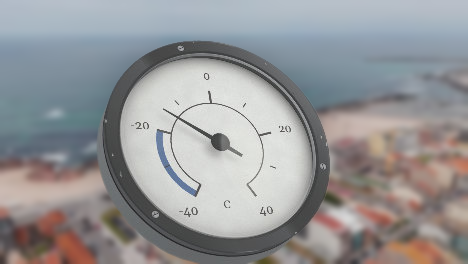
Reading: **-15** °C
